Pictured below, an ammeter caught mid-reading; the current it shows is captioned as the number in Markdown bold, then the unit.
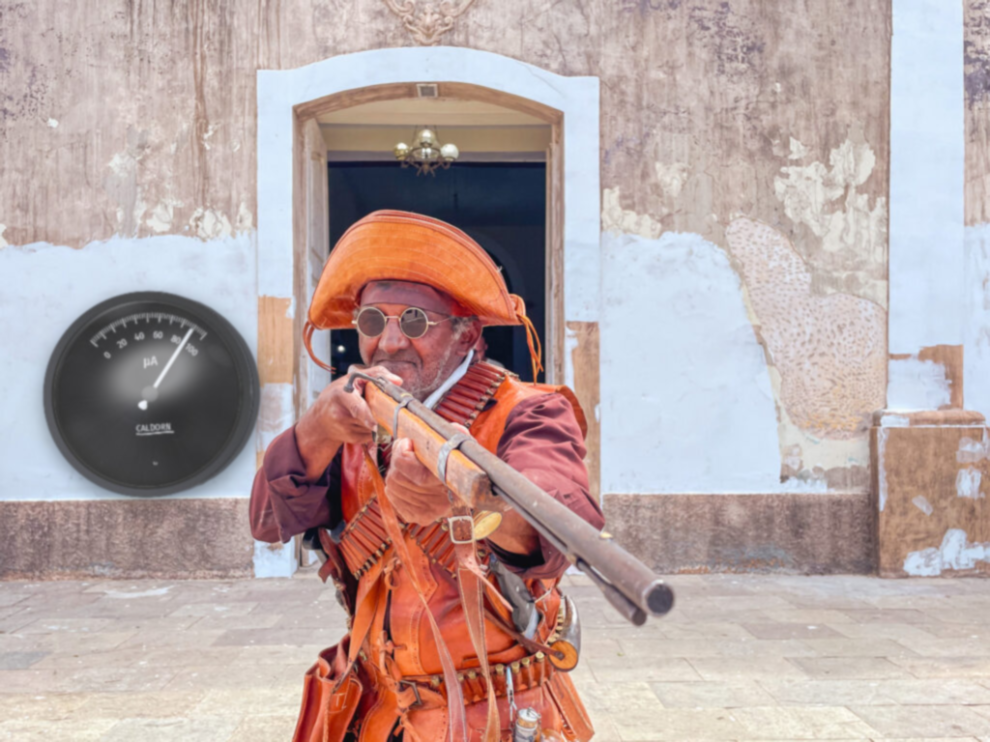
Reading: **90** µA
